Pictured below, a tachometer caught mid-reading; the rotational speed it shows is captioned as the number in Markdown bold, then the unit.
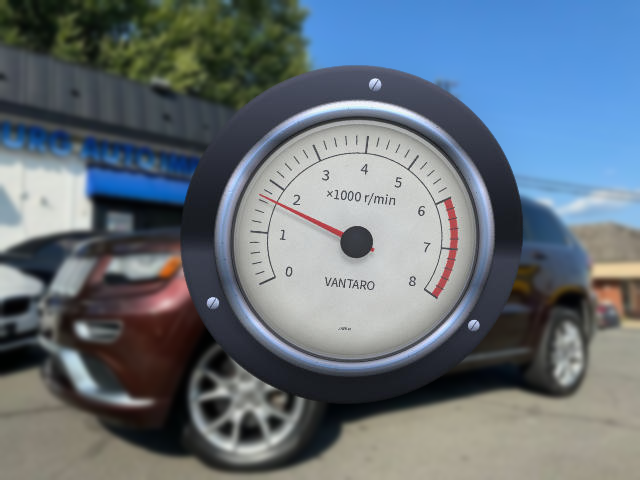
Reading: **1700** rpm
